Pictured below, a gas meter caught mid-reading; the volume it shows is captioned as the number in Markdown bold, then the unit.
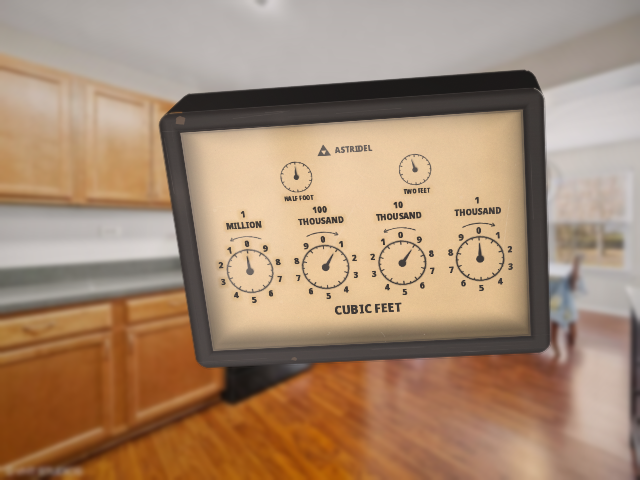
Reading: **9000** ft³
